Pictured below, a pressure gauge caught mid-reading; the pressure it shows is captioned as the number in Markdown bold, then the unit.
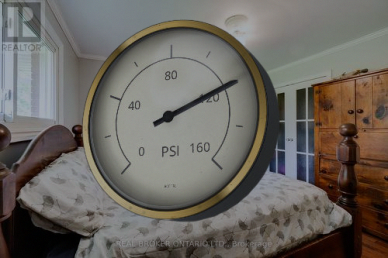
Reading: **120** psi
